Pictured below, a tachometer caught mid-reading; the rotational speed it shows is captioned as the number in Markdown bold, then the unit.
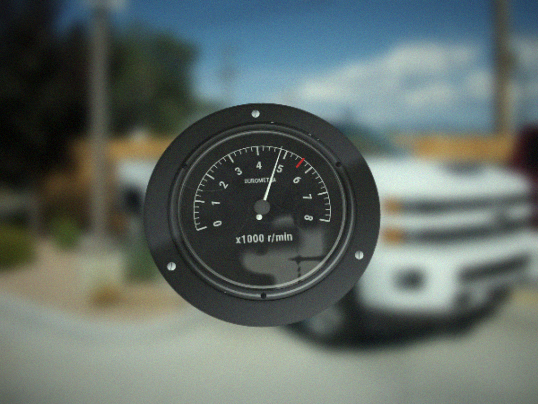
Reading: **4800** rpm
